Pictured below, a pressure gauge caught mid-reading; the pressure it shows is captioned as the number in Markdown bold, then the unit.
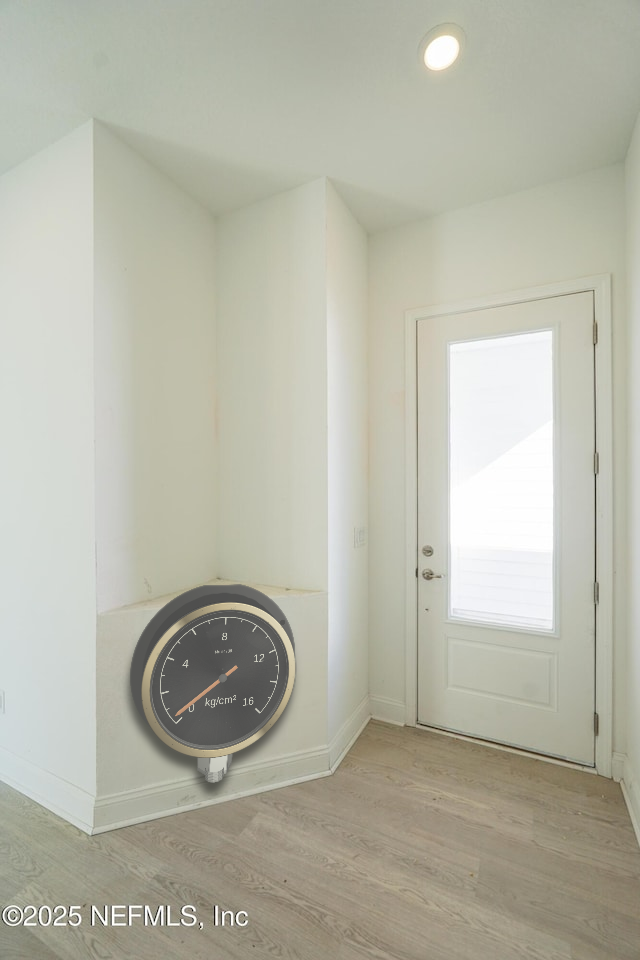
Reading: **0.5** kg/cm²
